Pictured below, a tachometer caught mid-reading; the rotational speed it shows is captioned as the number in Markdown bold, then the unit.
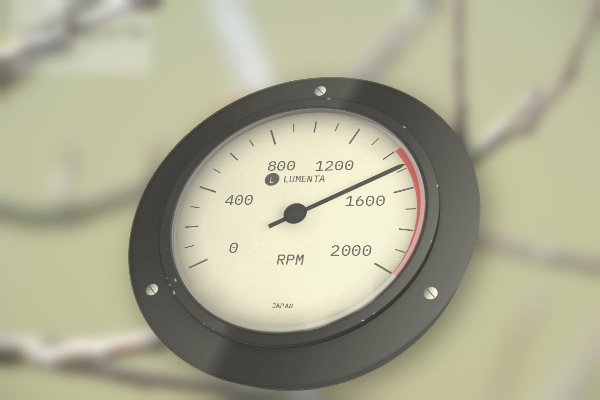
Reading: **1500** rpm
